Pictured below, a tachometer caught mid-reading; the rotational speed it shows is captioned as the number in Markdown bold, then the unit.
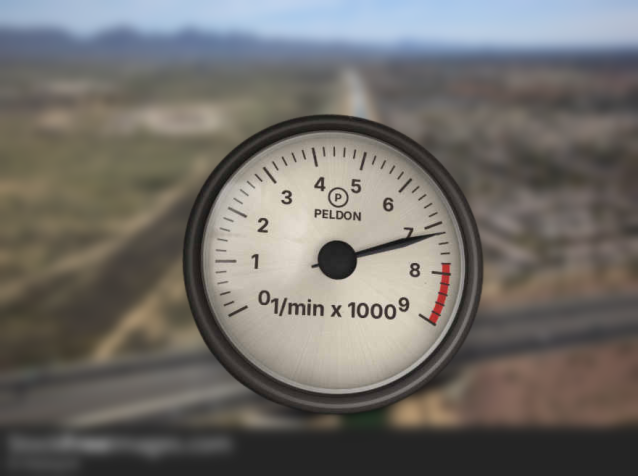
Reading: **7200** rpm
